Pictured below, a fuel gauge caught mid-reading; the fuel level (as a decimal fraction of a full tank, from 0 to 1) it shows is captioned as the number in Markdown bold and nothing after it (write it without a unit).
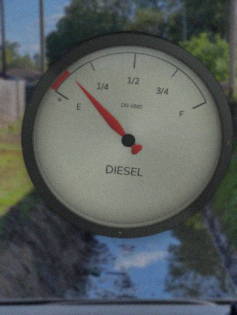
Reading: **0.125**
